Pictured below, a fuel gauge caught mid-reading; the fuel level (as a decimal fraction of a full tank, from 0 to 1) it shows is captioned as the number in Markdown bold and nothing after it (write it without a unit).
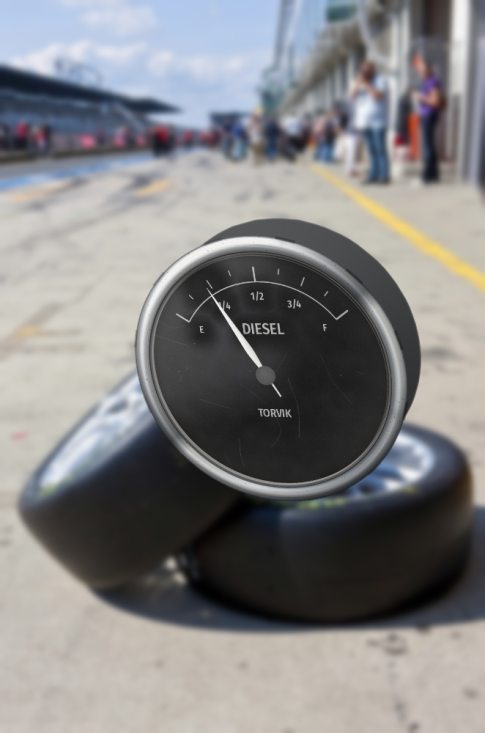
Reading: **0.25**
